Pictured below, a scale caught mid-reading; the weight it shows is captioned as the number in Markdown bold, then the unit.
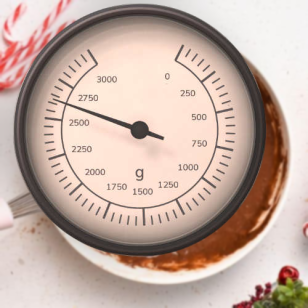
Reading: **2625** g
